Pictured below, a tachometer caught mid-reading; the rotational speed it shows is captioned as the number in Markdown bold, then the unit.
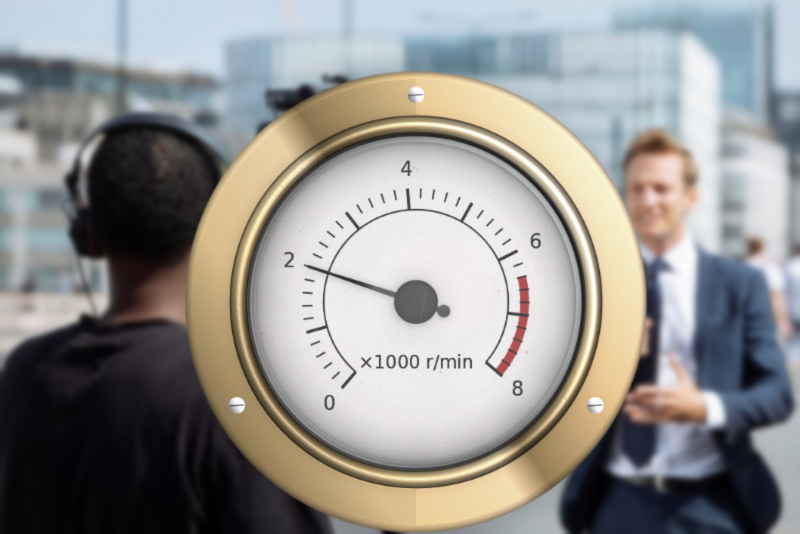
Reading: **2000** rpm
